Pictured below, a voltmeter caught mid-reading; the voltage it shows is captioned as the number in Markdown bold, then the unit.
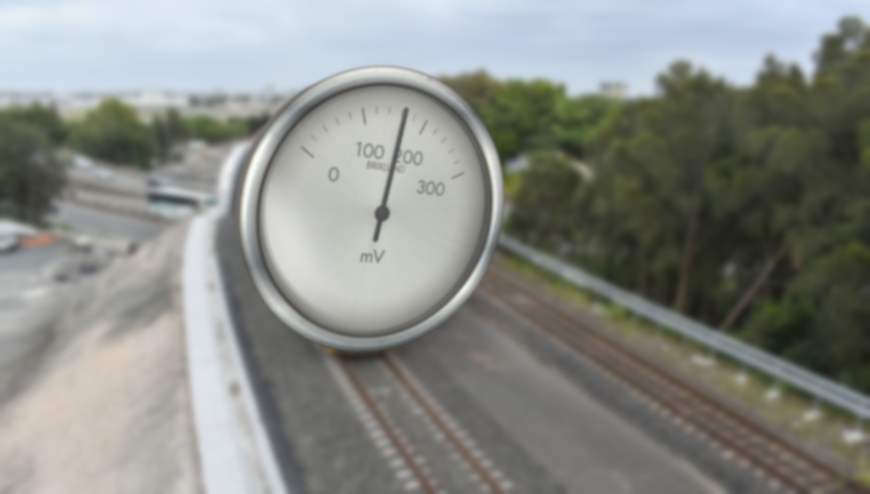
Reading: **160** mV
